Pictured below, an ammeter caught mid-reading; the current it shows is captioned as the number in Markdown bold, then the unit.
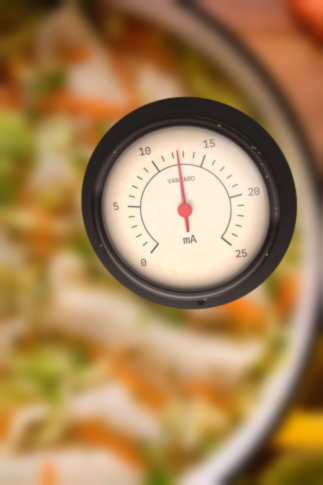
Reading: **12.5** mA
